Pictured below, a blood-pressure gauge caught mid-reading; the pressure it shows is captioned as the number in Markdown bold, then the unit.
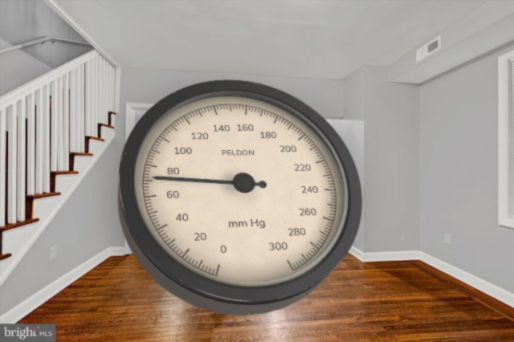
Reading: **70** mmHg
